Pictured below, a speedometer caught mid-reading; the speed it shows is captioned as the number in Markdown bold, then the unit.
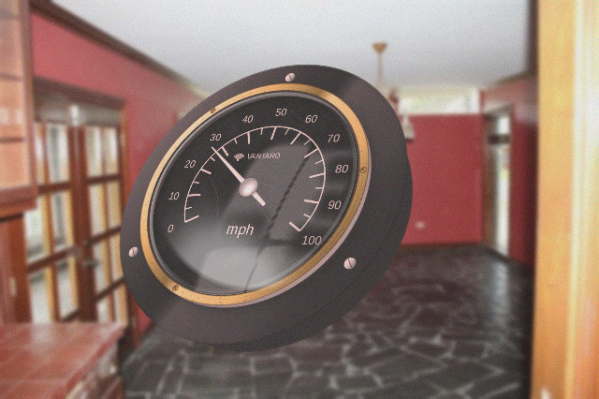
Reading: **27.5** mph
